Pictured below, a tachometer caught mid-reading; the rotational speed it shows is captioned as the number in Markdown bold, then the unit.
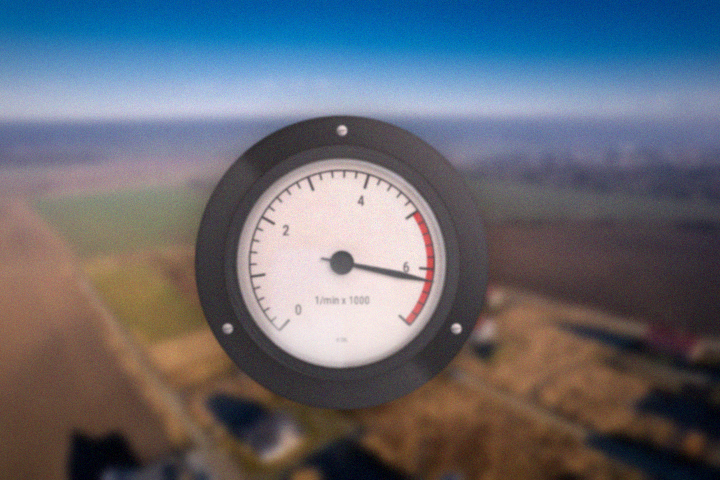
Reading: **6200** rpm
